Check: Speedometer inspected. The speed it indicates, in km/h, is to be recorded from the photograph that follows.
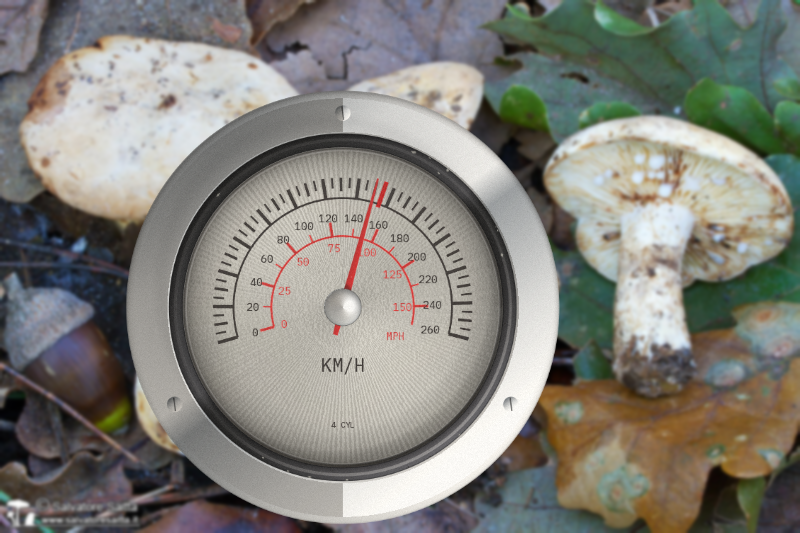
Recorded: 150 km/h
